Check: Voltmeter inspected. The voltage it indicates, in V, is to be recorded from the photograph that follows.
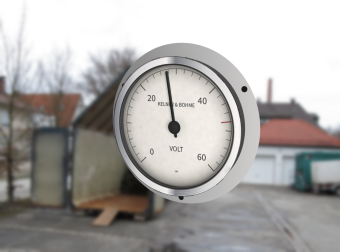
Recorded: 28 V
